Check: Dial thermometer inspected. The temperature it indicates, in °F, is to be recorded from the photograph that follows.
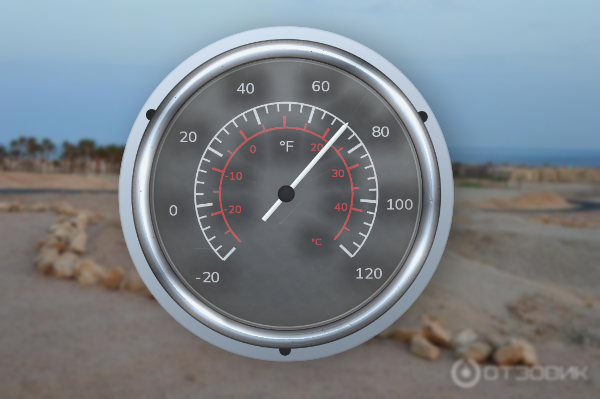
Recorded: 72 °F
